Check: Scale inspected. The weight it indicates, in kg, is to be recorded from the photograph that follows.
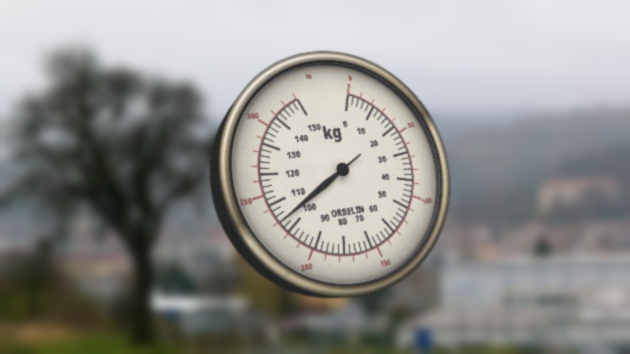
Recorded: 104 kg
